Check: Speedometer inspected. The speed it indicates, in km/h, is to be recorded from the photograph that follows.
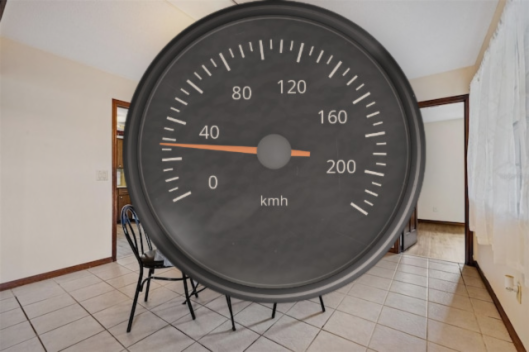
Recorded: 27.5 km/h
